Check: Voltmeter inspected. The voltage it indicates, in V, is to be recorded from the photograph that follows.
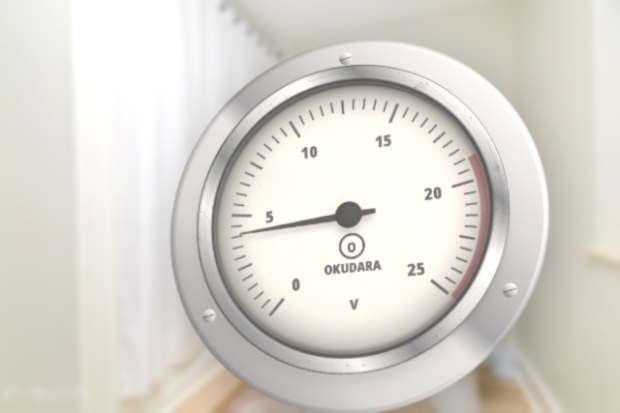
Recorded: 4 V
